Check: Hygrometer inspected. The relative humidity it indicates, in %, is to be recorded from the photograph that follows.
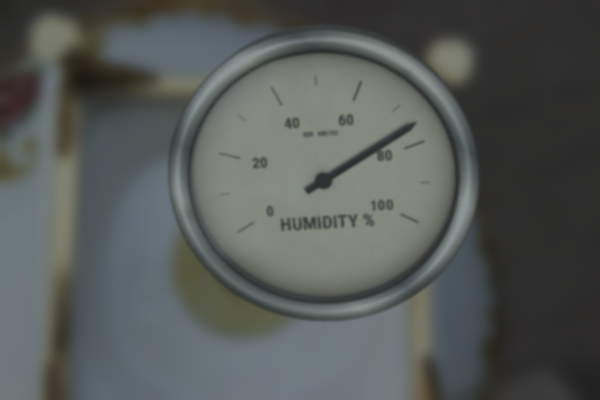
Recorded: 75 %
